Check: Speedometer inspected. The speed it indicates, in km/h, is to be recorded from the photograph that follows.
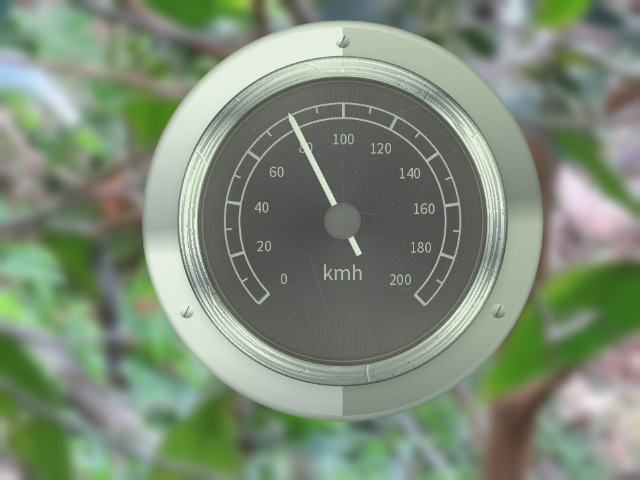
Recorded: 80 km/h
